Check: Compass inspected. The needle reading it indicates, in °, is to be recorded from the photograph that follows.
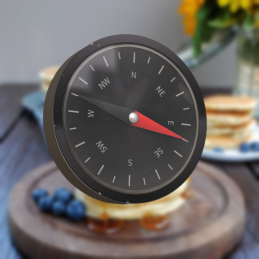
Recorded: 105 °
